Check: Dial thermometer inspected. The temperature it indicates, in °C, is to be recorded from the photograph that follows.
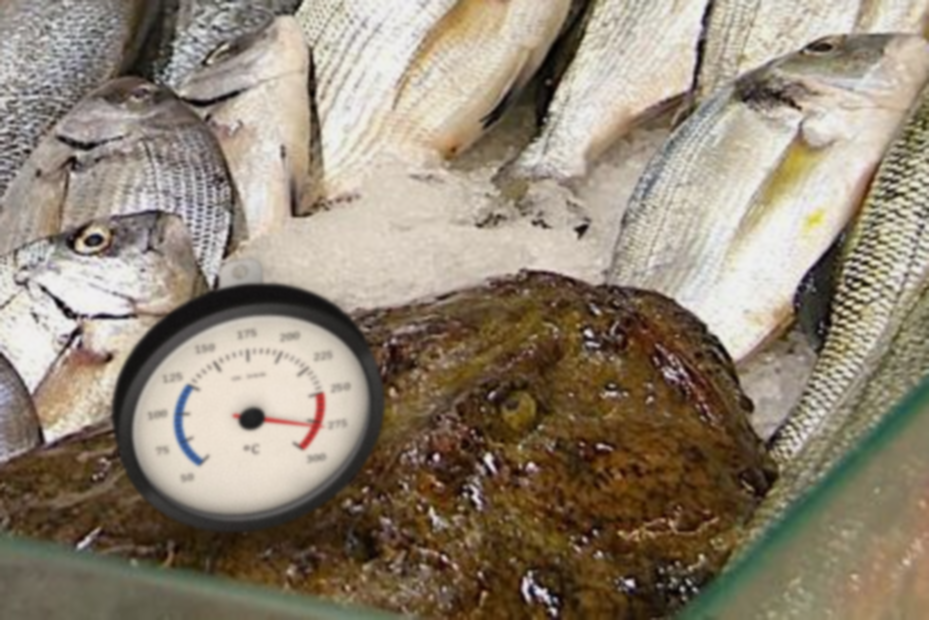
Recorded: 275 °C
